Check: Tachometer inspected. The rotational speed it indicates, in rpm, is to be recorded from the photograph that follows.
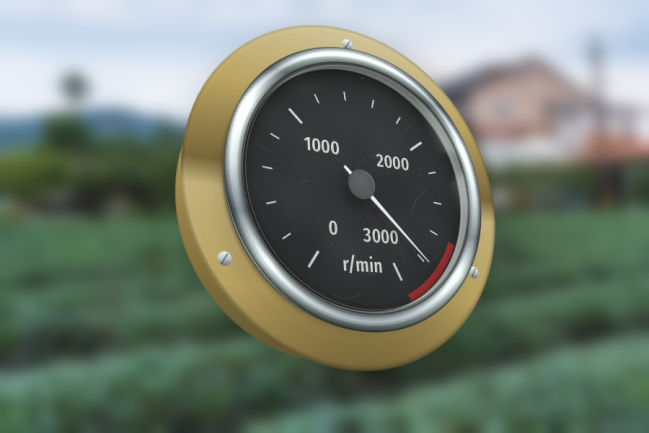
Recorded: 2800 rpm
